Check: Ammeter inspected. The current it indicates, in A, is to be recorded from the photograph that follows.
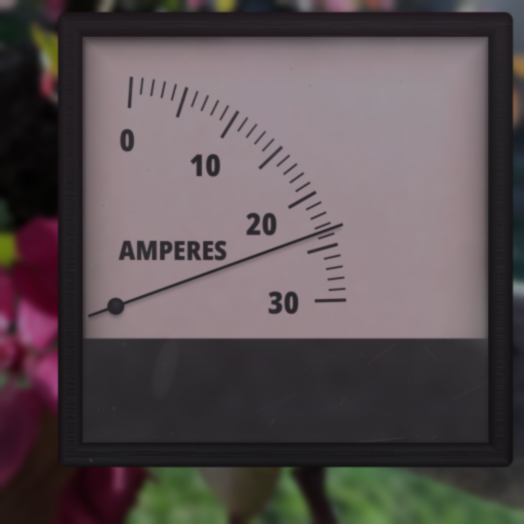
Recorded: 23.5 A
